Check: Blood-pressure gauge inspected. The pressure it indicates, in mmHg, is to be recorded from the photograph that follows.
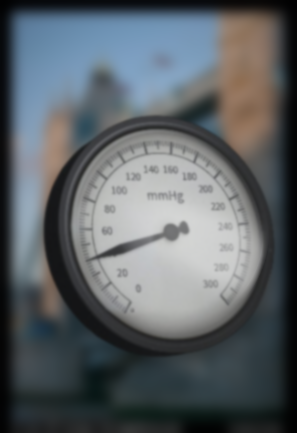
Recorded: 40 mmHg
